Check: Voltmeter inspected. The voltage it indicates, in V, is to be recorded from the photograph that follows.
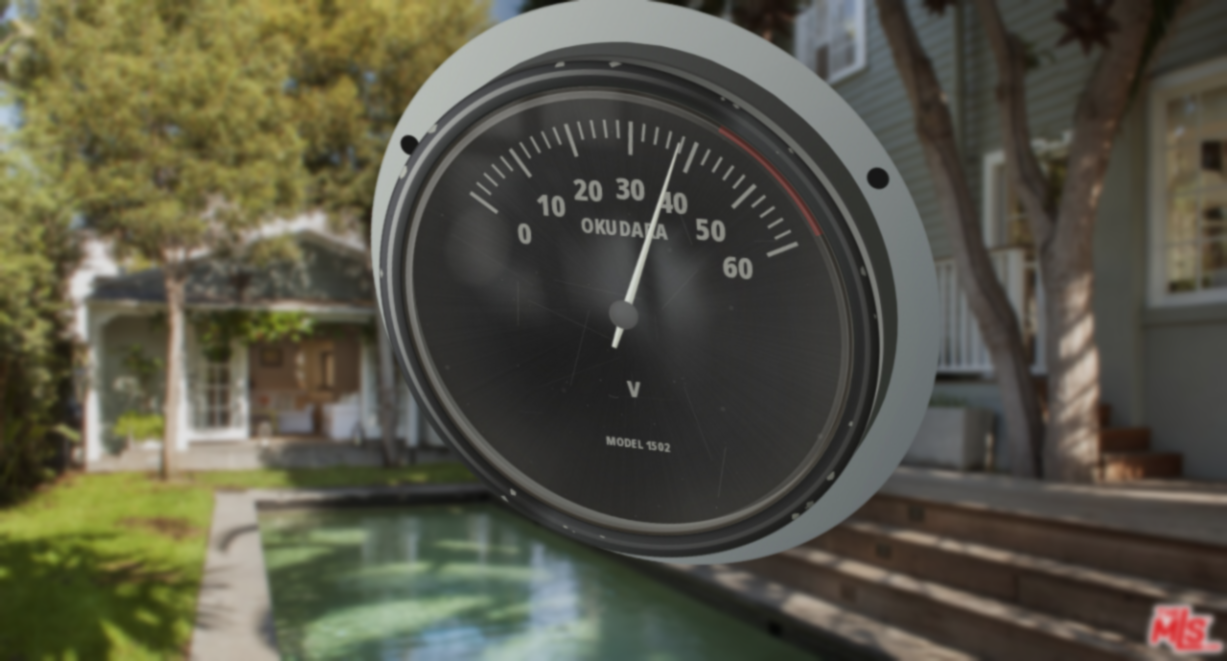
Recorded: 38 V
